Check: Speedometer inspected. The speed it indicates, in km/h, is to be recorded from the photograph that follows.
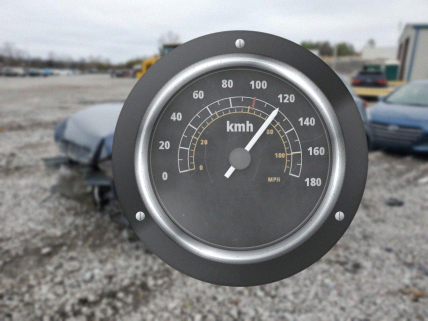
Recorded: 120 km/h
